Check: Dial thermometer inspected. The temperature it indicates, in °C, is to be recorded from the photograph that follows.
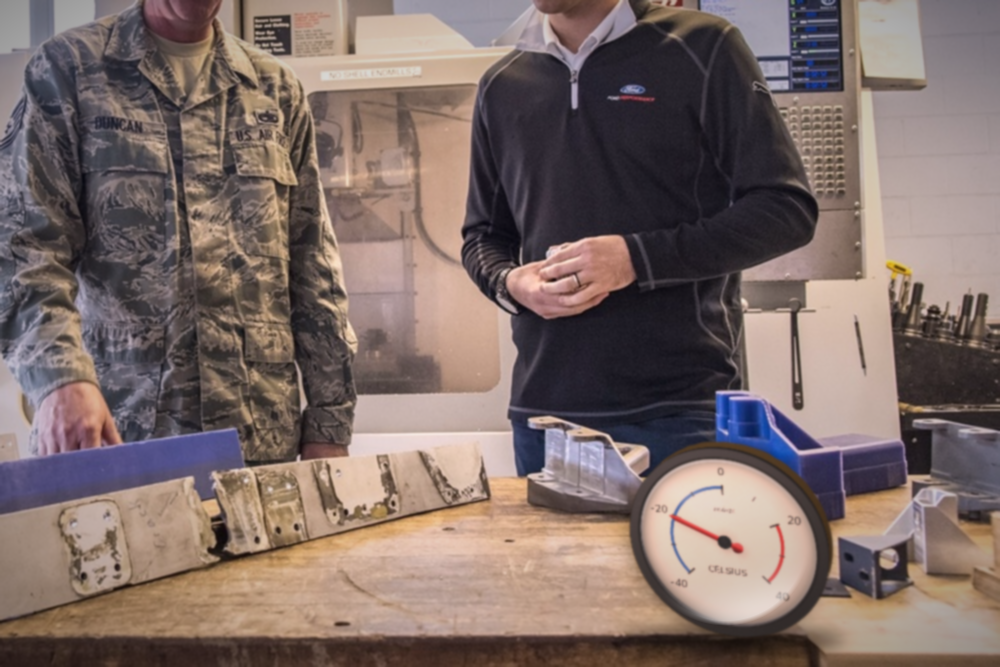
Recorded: -20 °C
